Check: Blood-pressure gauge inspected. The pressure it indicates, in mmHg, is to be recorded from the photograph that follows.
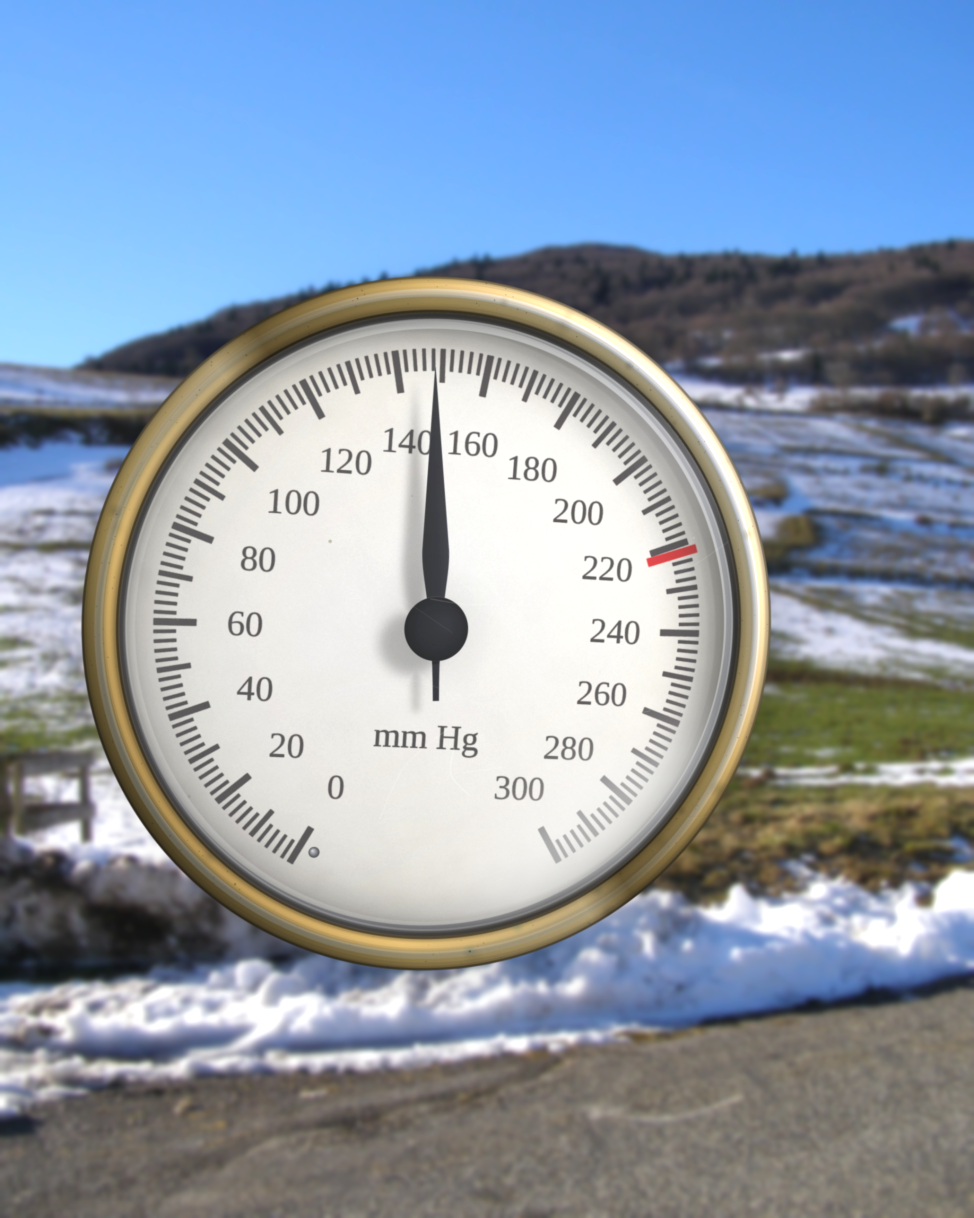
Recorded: 148 mmHg
